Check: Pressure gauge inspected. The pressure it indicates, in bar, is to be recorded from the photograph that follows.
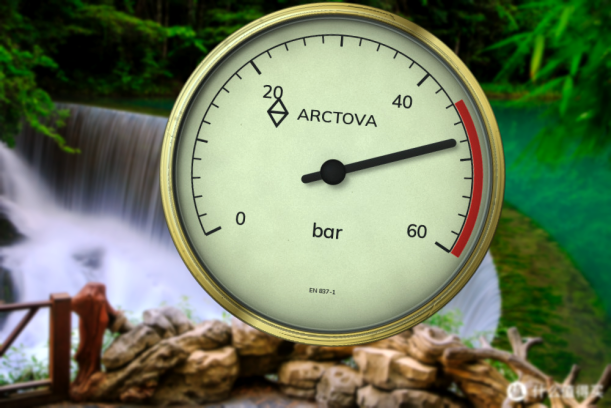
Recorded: 48 bar
